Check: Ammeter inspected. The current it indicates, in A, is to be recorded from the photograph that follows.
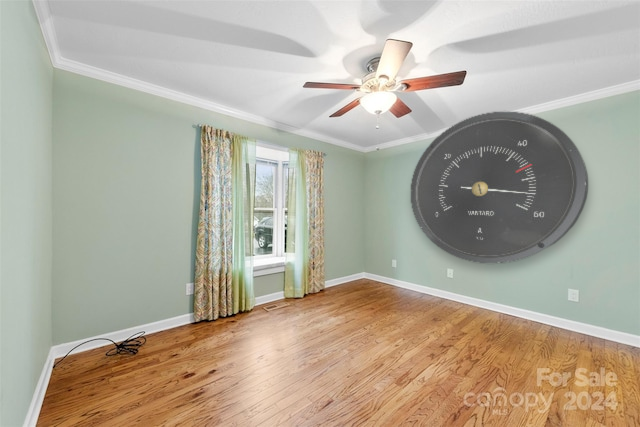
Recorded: 55 A
